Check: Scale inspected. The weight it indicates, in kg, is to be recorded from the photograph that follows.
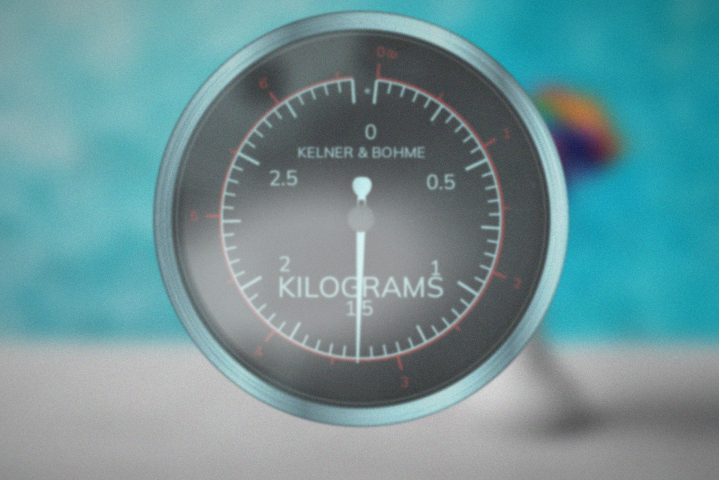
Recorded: 1.5 kg
